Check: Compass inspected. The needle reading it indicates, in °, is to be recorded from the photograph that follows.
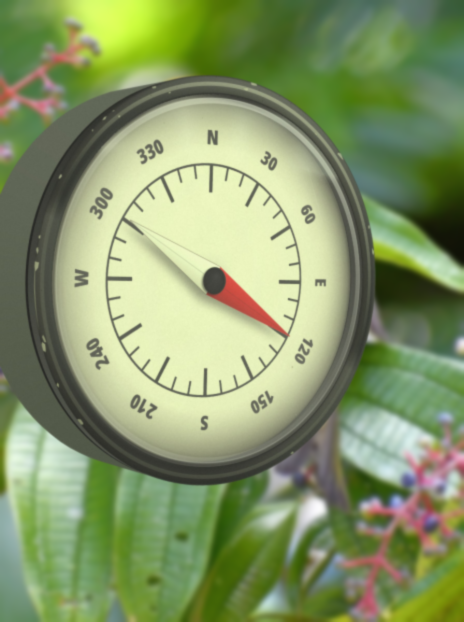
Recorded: 120 °
